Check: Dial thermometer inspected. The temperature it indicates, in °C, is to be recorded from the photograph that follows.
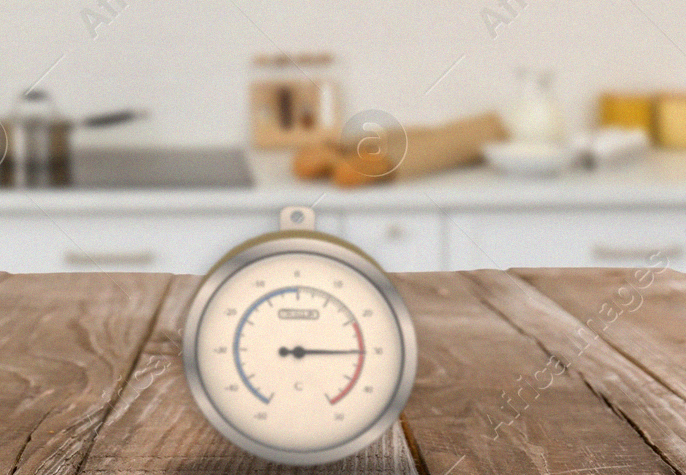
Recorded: 30 °C
